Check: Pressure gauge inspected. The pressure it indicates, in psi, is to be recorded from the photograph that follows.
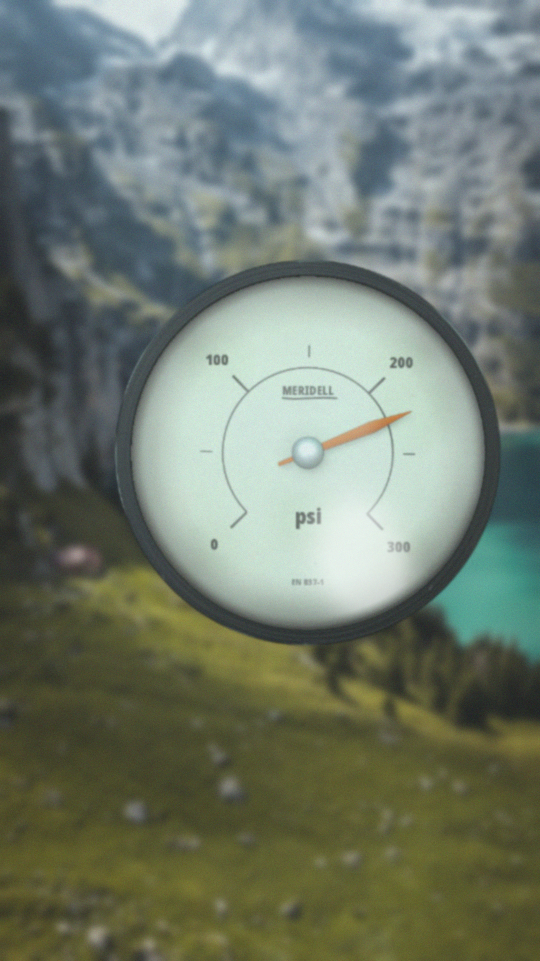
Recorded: 225 psi
